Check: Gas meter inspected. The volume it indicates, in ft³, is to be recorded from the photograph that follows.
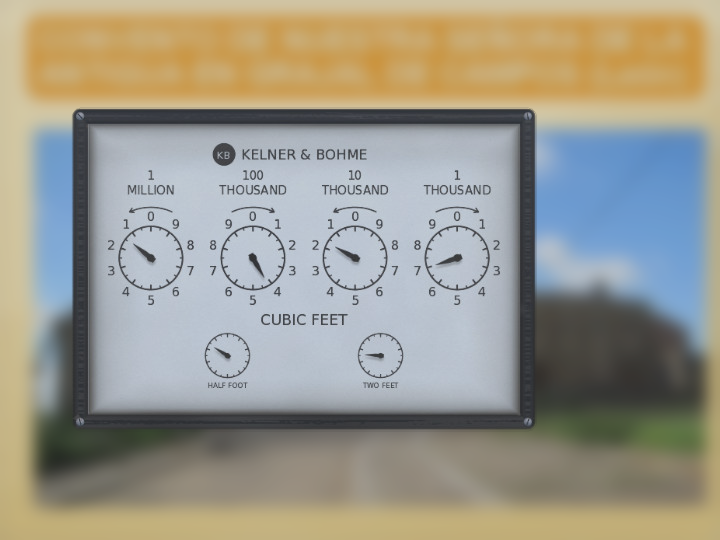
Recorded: 141700 ft³
